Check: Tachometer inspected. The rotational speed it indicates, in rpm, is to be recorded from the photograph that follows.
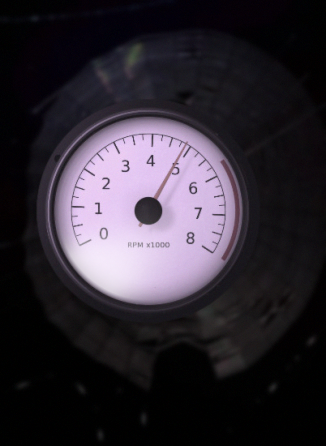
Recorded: 4875 rpm
